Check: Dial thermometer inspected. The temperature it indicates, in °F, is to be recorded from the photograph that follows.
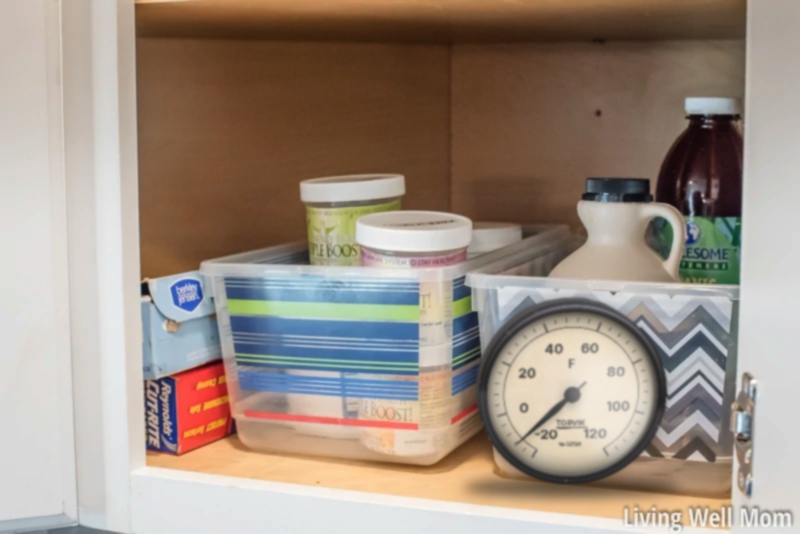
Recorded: -12 °F
